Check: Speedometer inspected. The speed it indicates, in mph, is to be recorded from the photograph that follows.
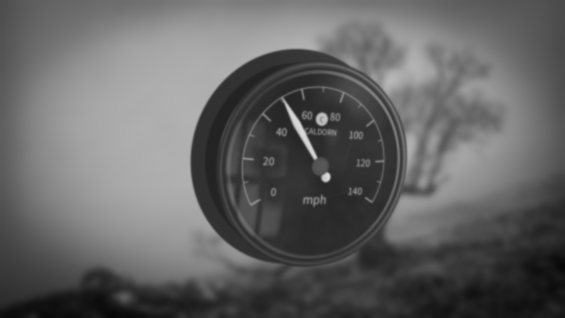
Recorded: 50 mph
